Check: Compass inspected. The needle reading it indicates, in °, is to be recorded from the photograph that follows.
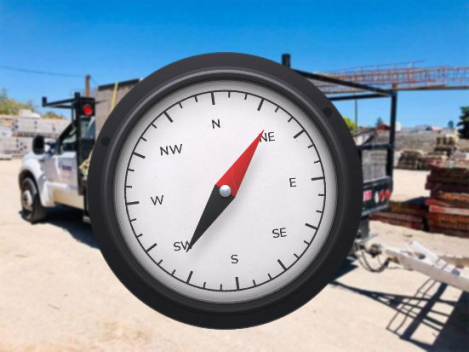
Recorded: 40 °
